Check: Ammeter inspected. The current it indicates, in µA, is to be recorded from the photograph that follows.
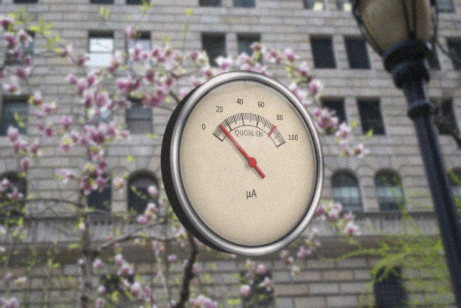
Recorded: 10 µA
